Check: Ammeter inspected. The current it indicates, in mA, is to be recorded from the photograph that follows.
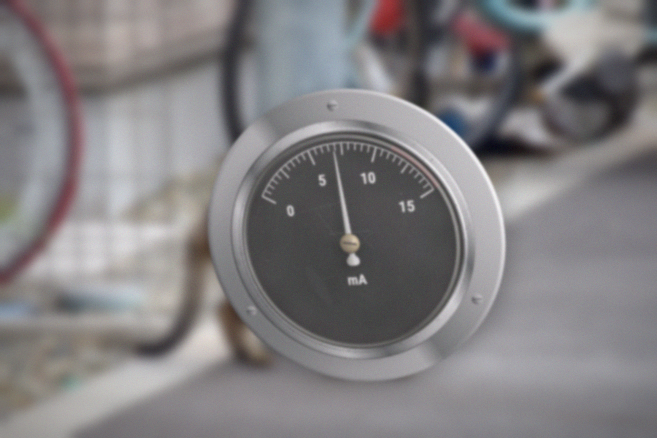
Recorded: 7 mA
